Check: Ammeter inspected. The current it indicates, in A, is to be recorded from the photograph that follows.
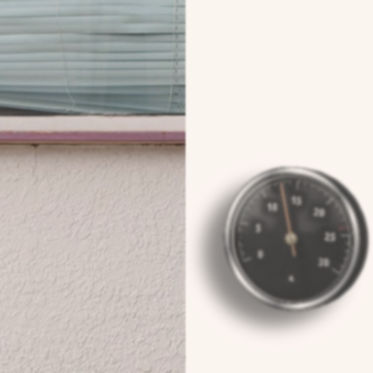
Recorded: 13 A
